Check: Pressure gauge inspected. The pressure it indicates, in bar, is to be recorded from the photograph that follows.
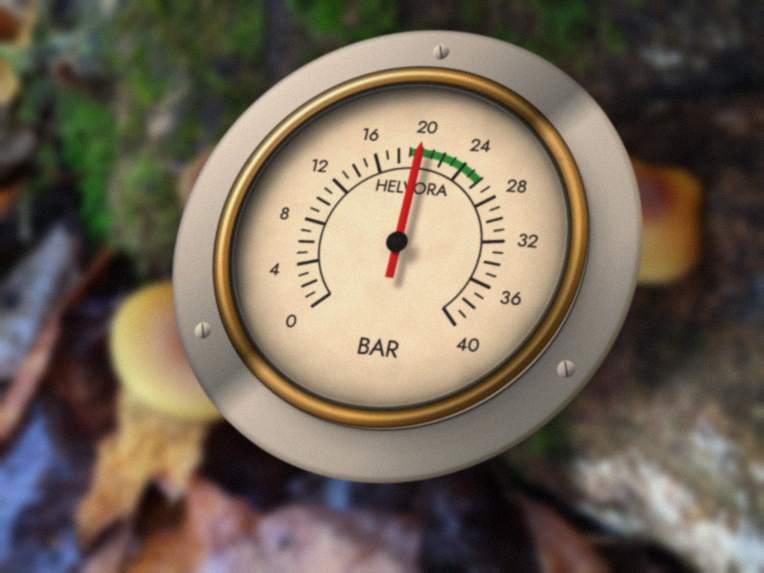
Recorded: 20 bar
